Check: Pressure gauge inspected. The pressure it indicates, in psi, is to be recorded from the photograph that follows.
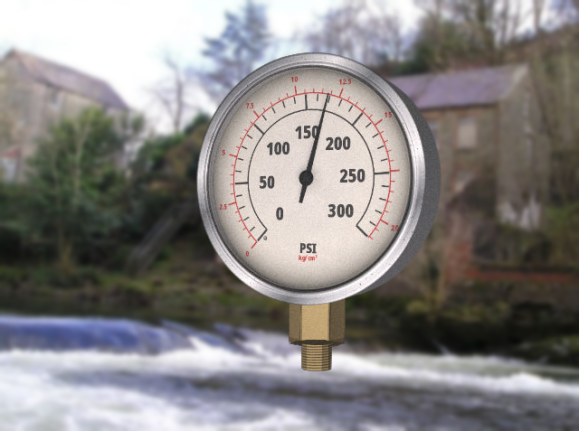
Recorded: 170 psi
